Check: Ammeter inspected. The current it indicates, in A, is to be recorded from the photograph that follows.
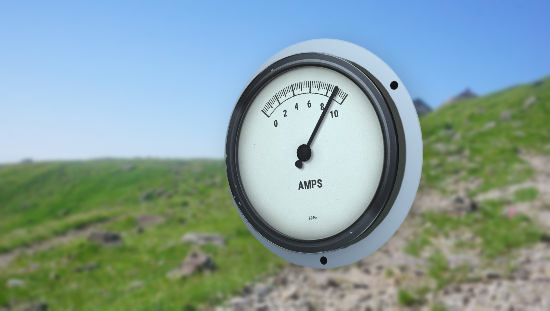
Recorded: 9 A
